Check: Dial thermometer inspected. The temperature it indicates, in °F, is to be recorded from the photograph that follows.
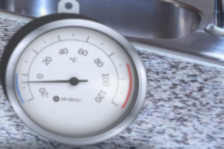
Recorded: -5 °F
